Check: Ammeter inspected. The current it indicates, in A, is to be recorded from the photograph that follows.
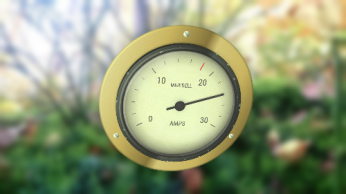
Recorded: 24 A
